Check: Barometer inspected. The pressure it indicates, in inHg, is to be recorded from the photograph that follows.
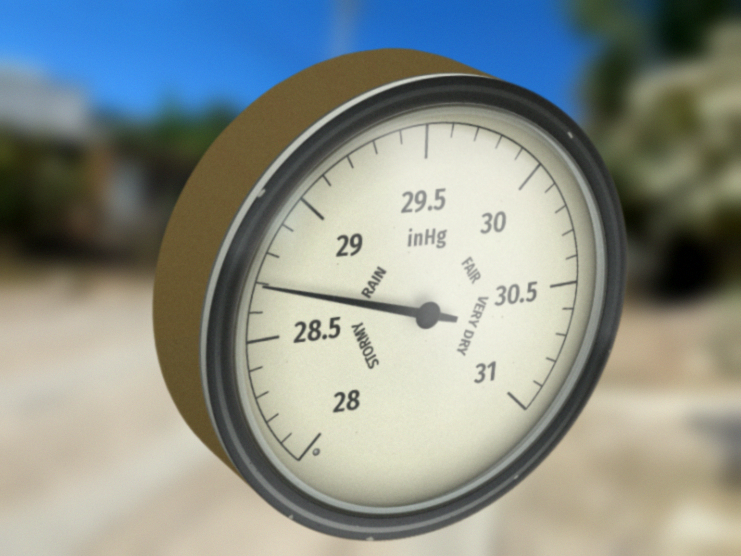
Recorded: 28.7 inHg
